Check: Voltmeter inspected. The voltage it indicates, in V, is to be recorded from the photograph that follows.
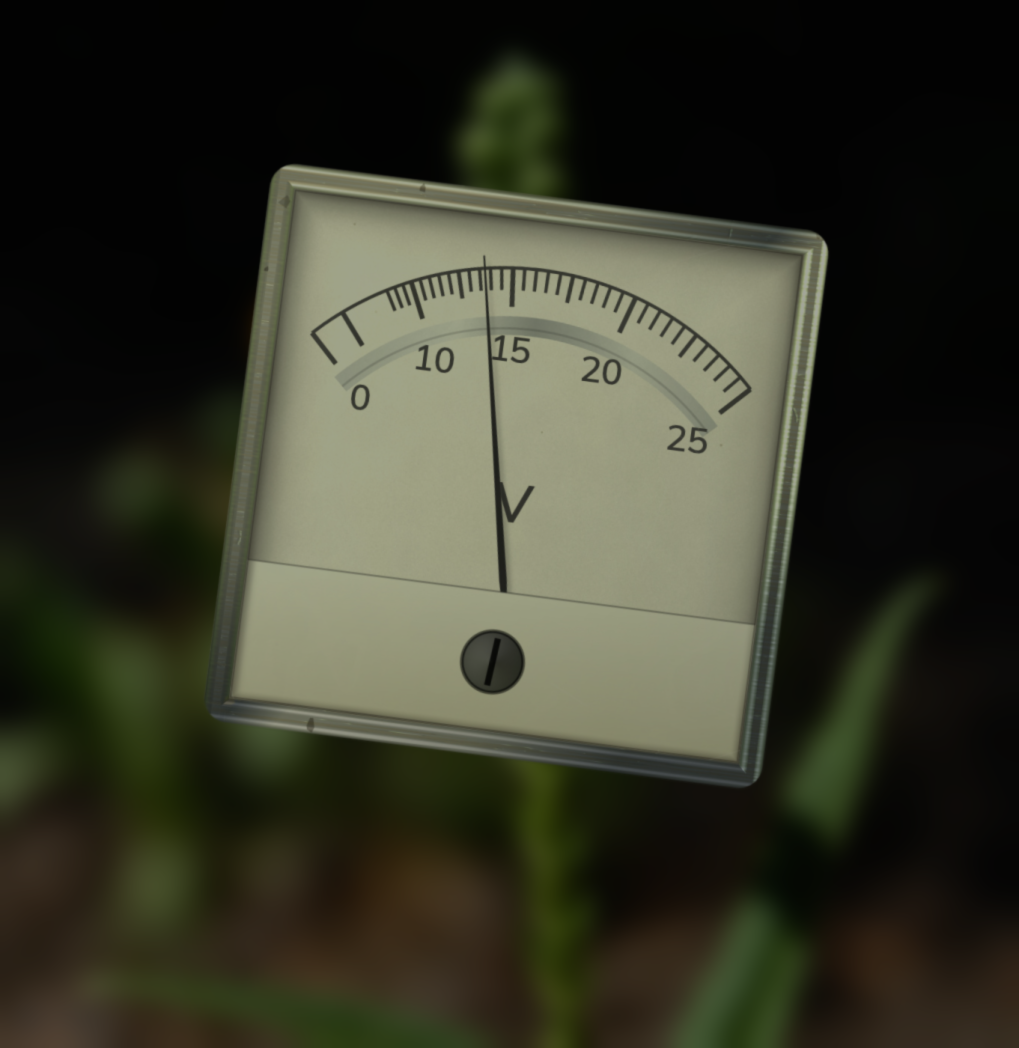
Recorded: 13.75 V
